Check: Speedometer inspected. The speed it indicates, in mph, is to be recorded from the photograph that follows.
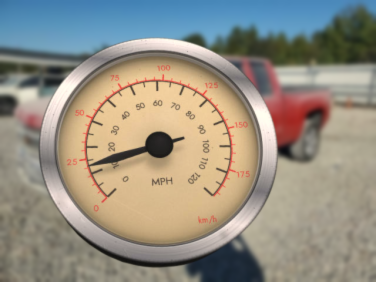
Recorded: 12.5 mph
